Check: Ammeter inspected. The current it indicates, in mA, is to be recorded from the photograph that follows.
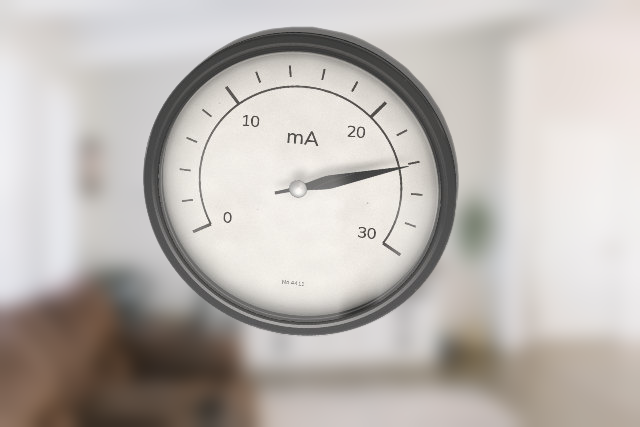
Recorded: 24 mA
